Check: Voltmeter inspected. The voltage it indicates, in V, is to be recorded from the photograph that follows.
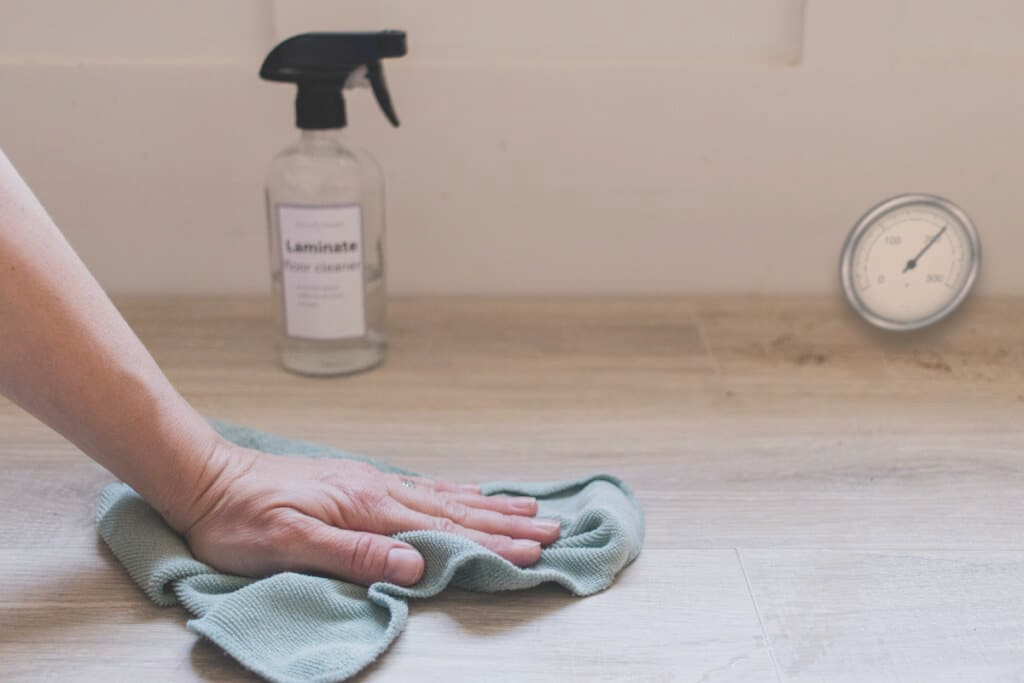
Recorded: 200 V
